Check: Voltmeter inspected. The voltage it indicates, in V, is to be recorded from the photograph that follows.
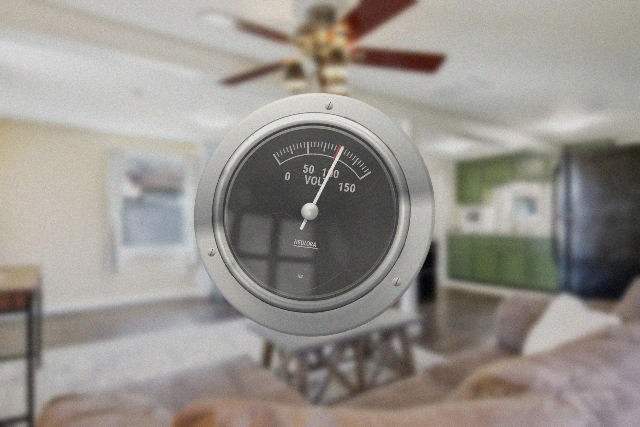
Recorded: 100 V
